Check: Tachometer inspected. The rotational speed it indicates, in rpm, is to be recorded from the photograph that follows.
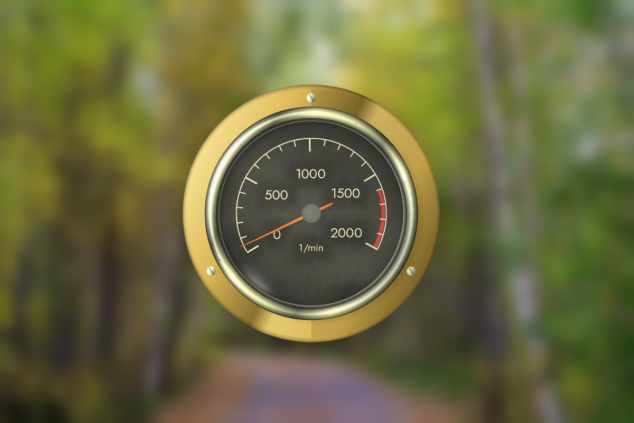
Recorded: 50 rpm
